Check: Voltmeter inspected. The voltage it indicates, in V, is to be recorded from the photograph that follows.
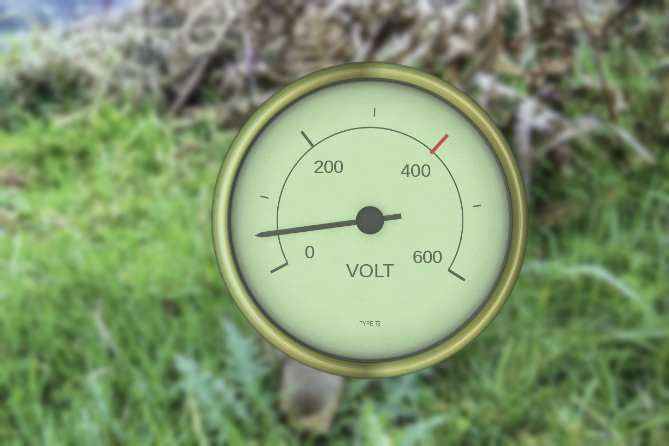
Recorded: 50 V
